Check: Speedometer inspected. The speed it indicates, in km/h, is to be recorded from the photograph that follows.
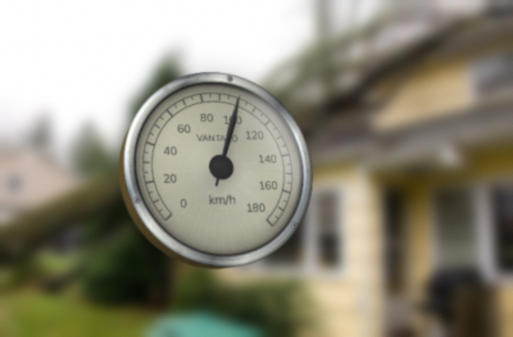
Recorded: 100 km/h
